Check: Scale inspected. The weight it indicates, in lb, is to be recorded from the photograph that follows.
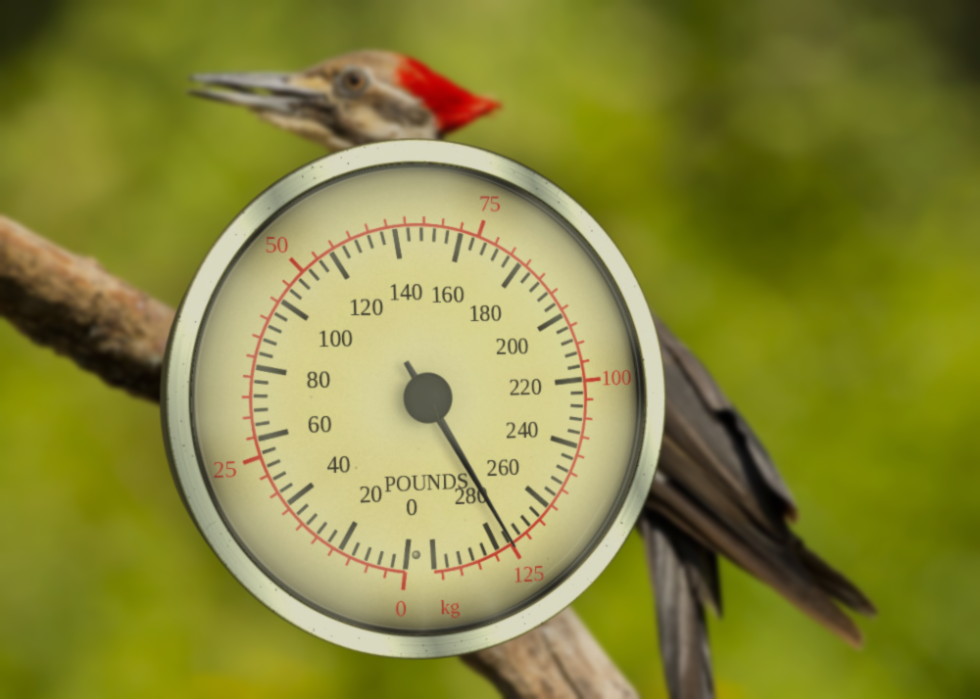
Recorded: 276 lb
